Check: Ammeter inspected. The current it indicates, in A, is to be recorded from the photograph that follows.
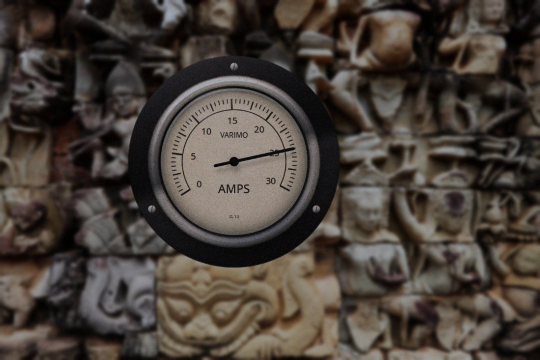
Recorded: 25 A
